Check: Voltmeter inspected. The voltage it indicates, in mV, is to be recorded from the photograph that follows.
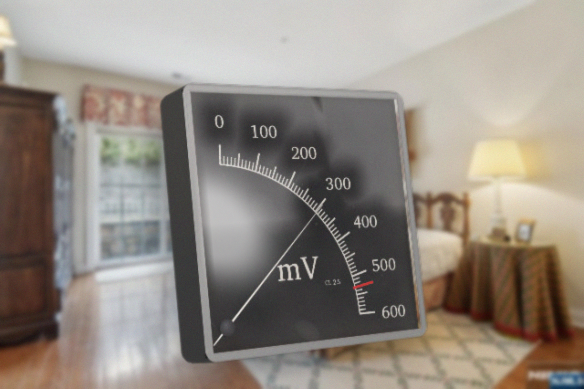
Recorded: 300 mV
